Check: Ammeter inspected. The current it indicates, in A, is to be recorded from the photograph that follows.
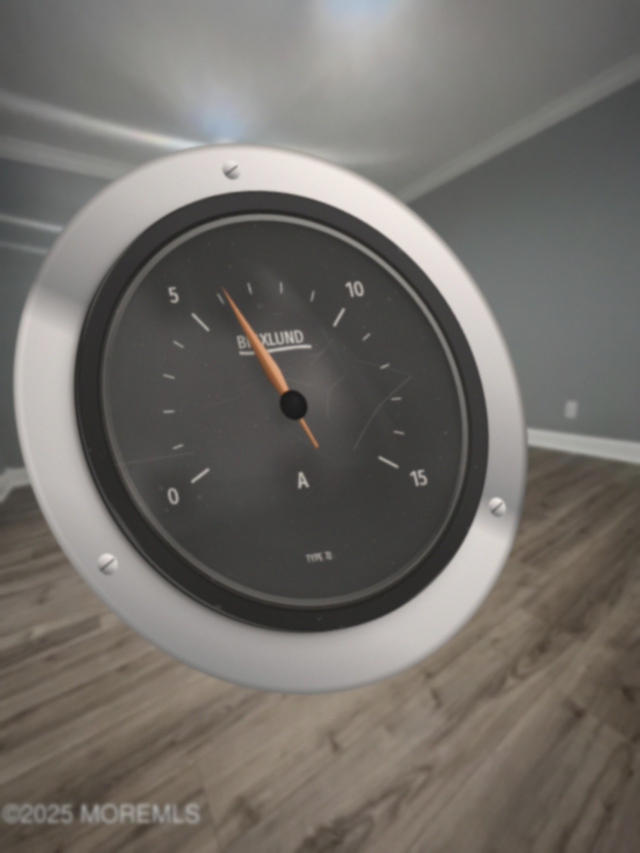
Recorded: 6 A
